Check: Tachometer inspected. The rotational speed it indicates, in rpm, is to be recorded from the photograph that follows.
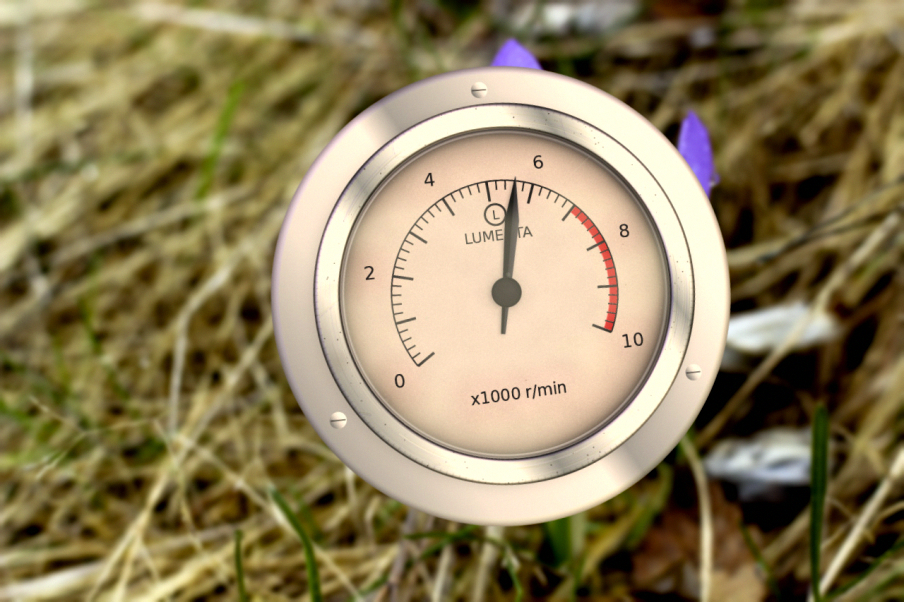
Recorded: 5600 rpm
